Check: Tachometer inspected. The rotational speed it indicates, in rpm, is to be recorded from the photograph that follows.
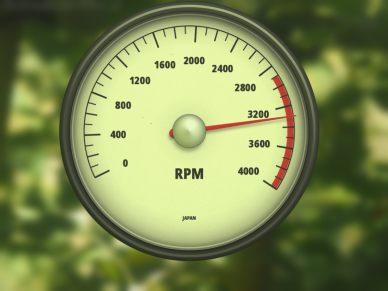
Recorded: 3300 rpm
